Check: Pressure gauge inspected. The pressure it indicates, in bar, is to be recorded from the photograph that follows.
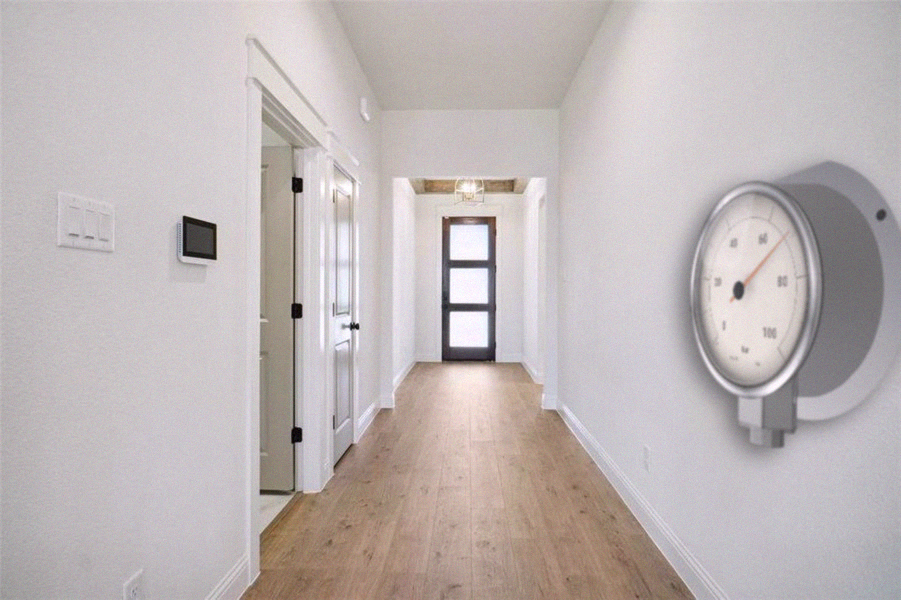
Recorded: 70 bar
